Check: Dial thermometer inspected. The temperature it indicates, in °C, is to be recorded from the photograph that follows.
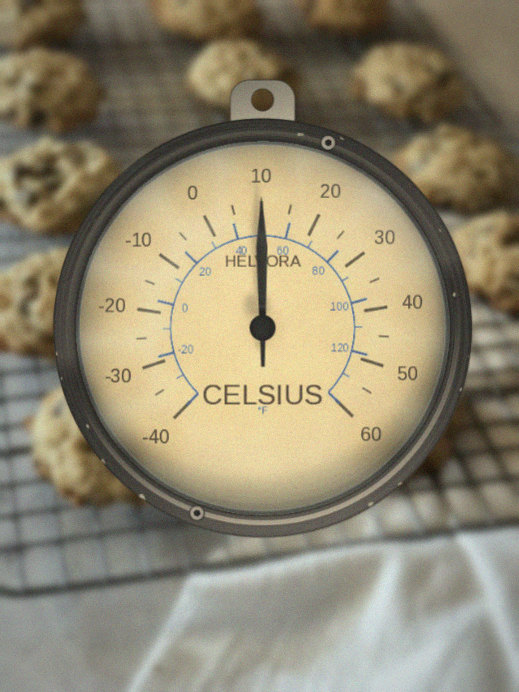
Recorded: 10 °C
